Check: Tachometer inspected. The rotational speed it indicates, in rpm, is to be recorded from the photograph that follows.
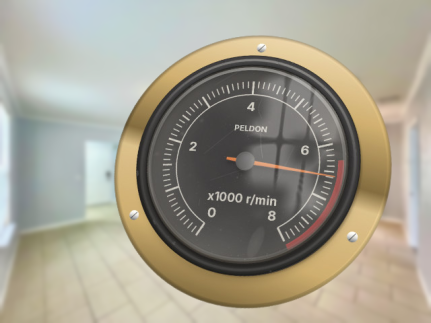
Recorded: 6600 rpm
